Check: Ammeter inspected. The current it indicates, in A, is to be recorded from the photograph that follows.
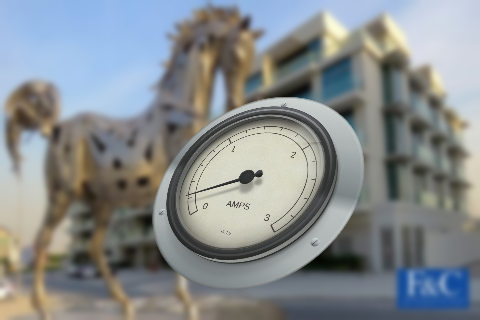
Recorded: 0.2 A
